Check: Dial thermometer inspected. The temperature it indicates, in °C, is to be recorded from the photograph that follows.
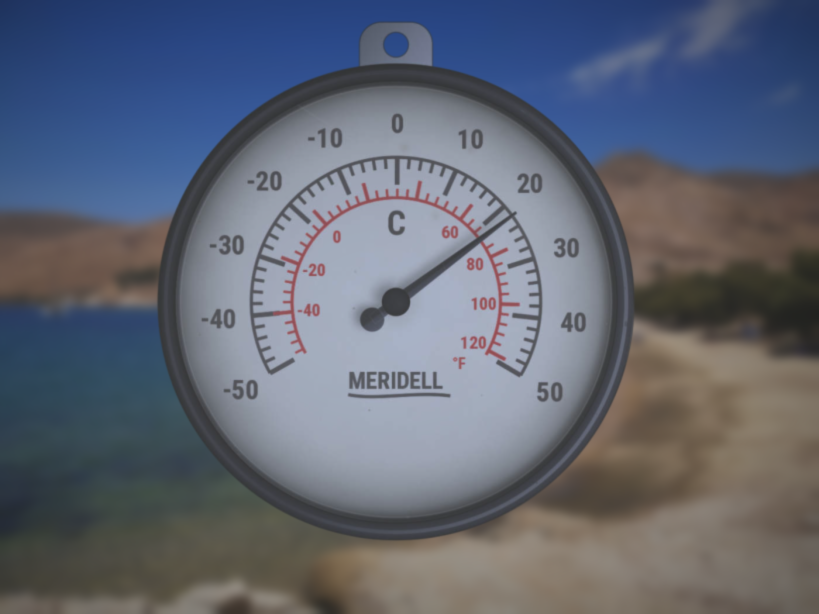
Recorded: 22 °C
